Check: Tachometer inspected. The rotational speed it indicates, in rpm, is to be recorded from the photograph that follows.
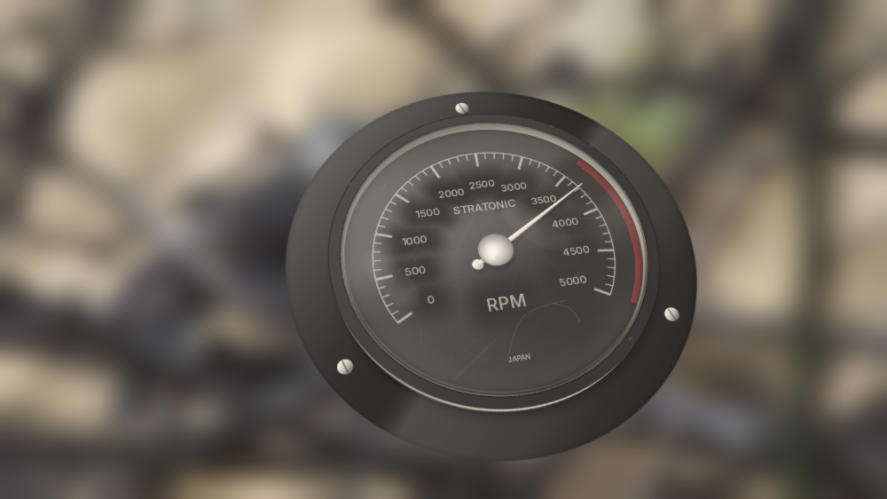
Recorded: 3700 rpm
